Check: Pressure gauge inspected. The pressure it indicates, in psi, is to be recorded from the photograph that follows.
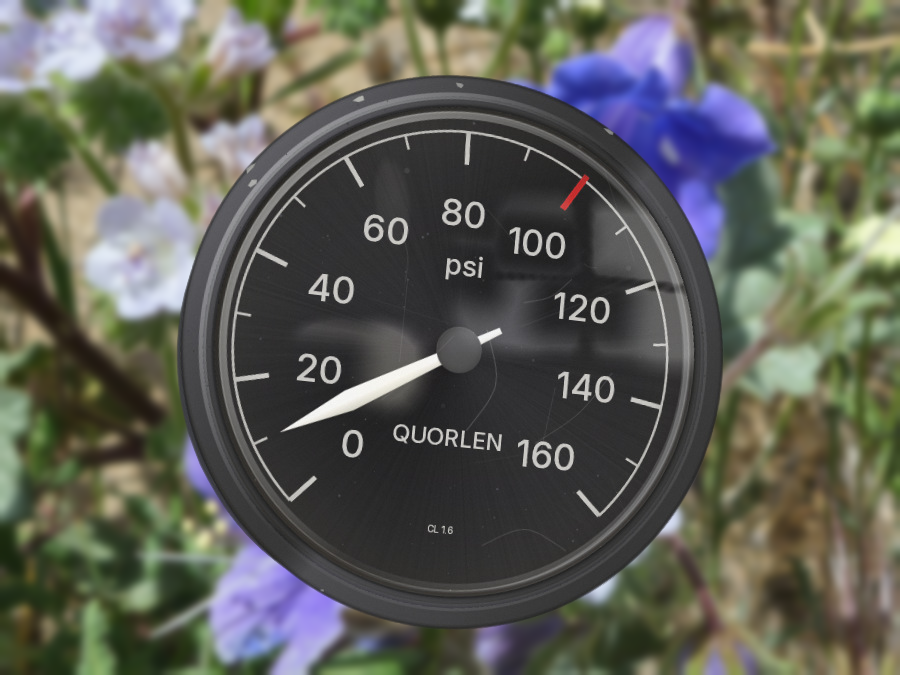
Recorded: 10 psi
